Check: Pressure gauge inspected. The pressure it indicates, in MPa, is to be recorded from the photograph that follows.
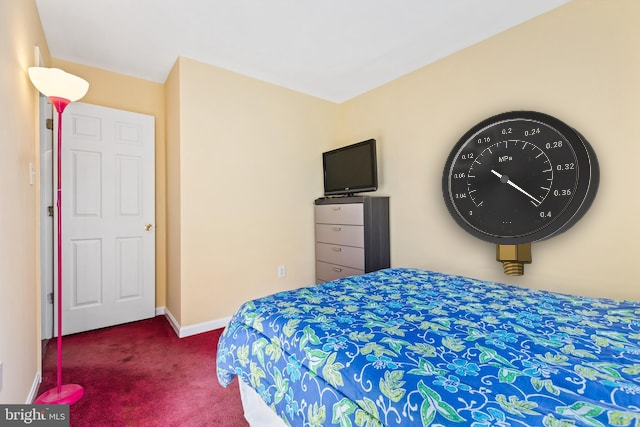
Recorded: 0.39 MPa
